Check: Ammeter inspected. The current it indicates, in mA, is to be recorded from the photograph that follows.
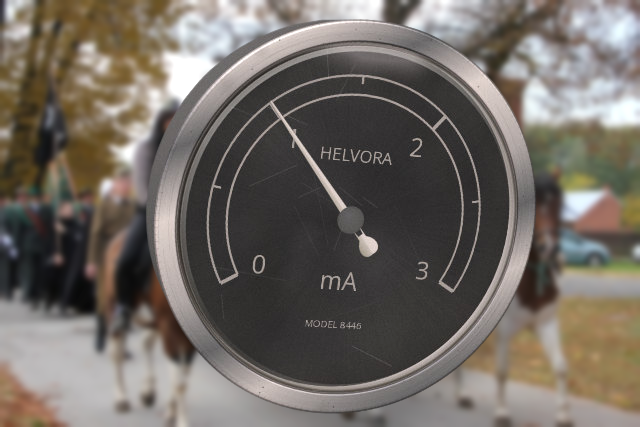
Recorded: 1 mA
